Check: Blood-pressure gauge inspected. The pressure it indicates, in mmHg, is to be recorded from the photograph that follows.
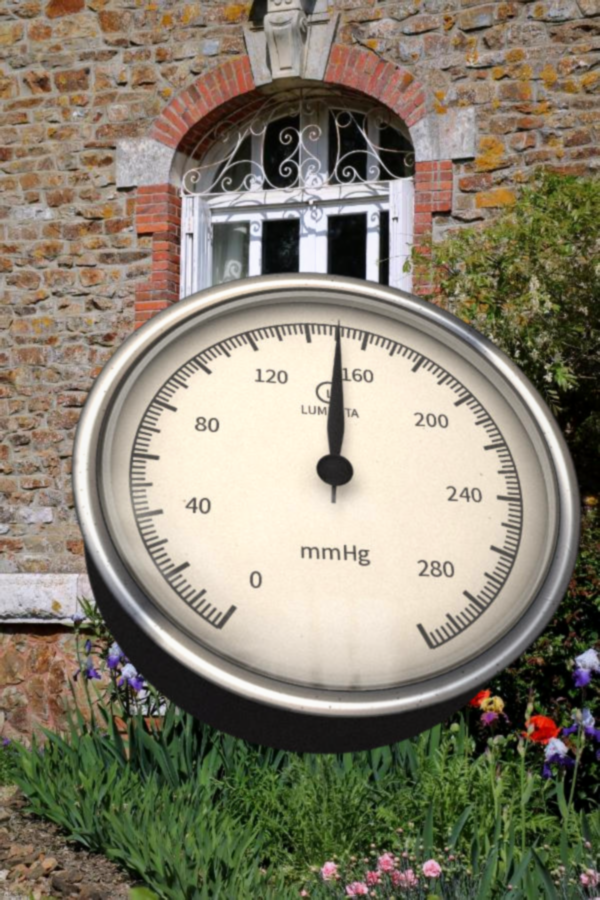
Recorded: 150 mmHg
